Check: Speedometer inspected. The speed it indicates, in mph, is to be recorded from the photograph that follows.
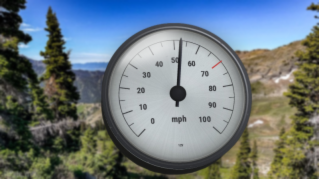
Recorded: 52.5 mph
